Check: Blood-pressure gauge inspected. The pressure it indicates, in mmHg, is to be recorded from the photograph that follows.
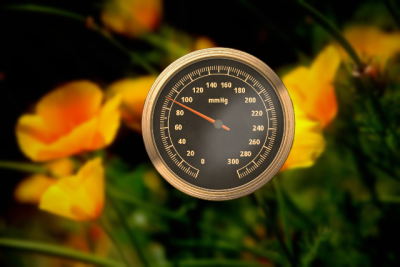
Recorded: 90 mmHg
